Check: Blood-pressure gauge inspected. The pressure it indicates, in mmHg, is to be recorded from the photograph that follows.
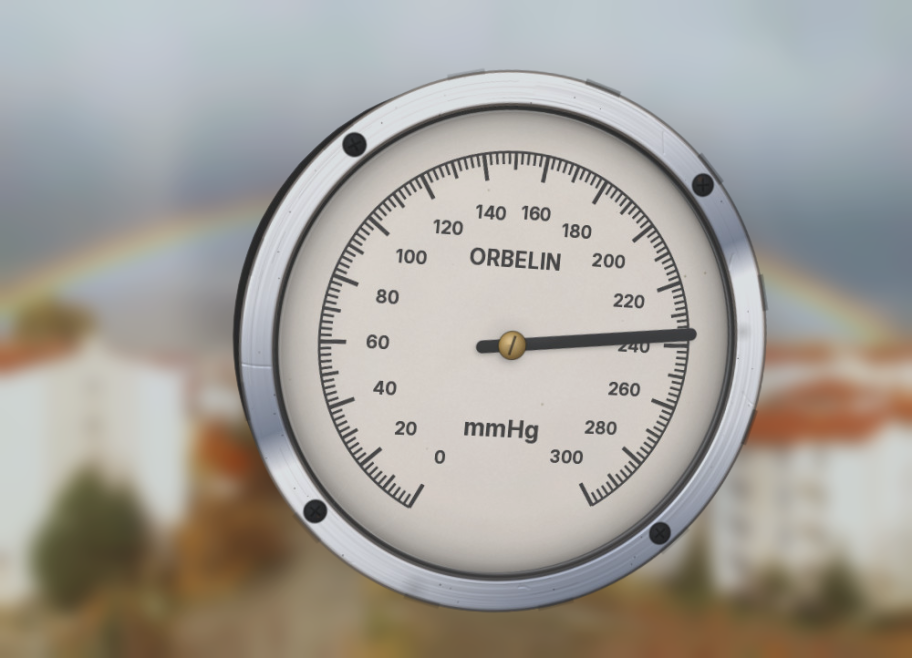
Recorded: 236 mmHg
